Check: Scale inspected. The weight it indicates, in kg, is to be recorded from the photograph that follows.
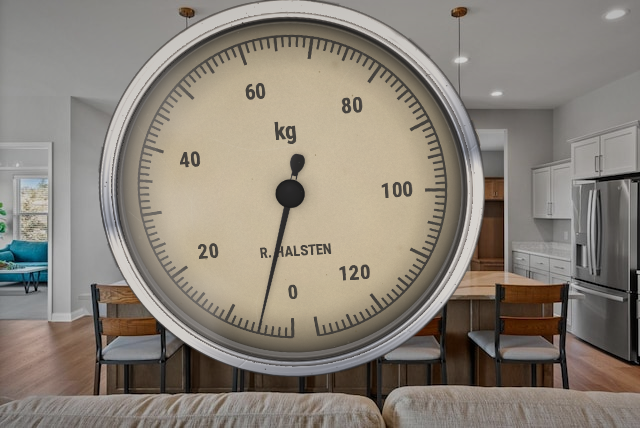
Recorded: 5 kg
